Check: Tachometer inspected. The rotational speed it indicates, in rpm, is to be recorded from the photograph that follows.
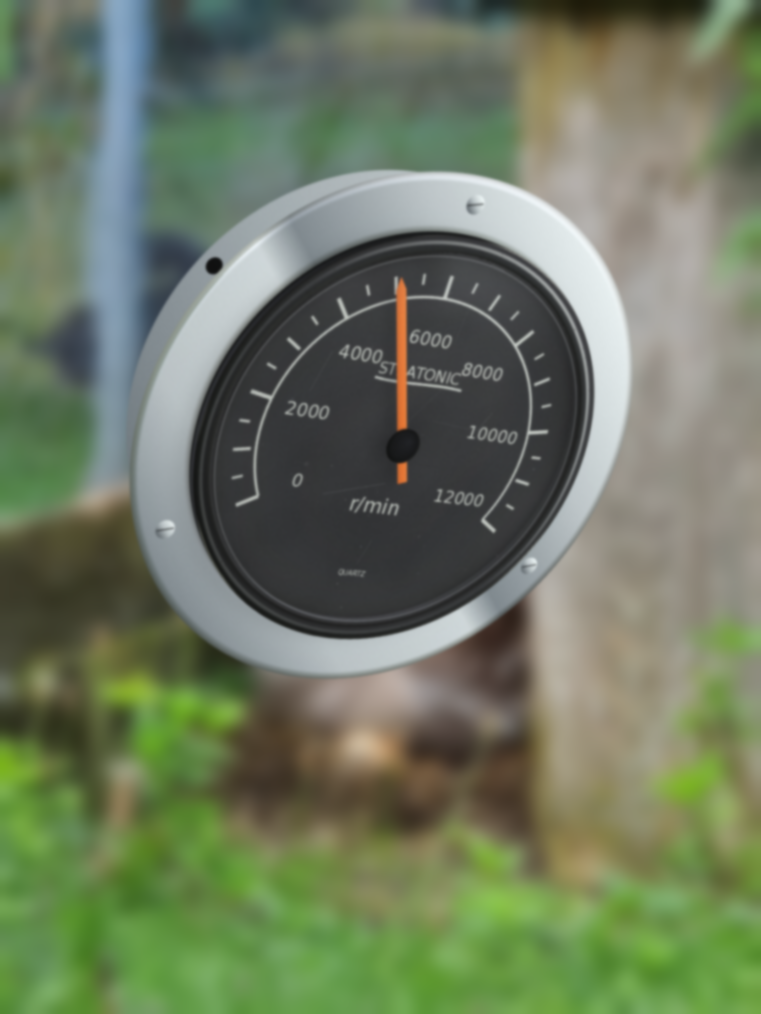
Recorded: 5000 rpm
